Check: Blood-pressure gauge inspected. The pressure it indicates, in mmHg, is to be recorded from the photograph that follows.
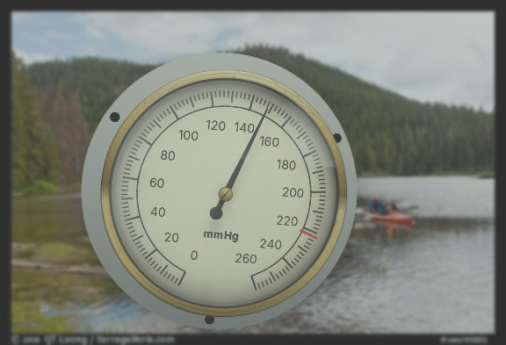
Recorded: 148 mmHg
